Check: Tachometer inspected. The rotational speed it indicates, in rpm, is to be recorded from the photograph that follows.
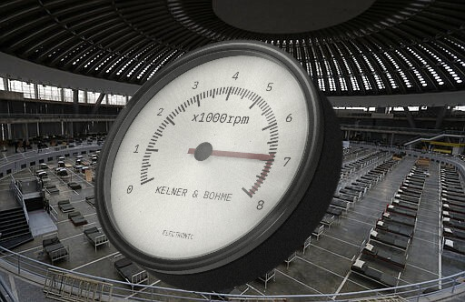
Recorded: 7000 rpm
